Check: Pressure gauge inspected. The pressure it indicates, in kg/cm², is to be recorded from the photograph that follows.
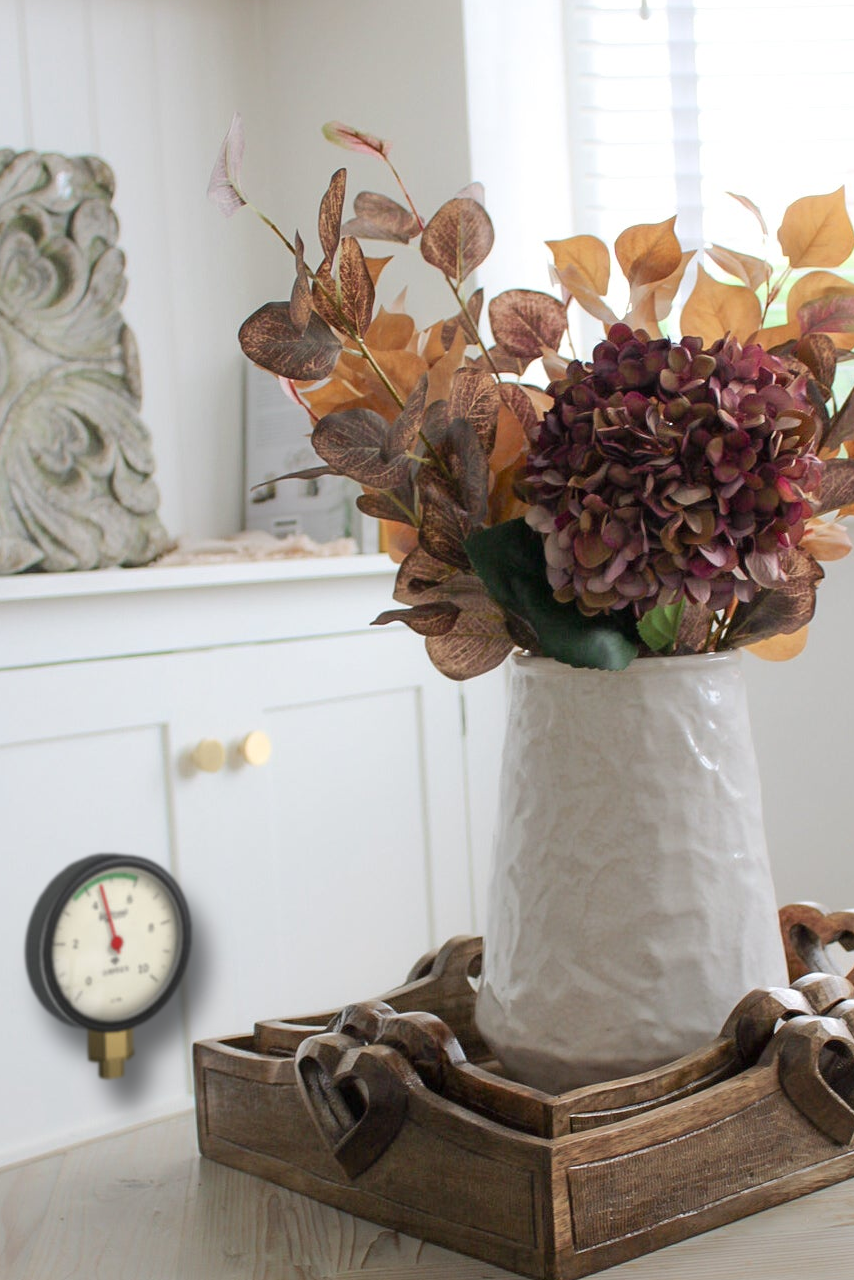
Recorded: 4.5 kg/cm²
